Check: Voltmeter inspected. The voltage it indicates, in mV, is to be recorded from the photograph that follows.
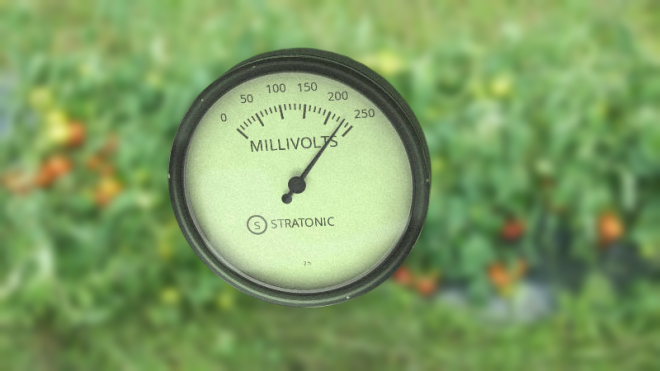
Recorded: 230 mV
